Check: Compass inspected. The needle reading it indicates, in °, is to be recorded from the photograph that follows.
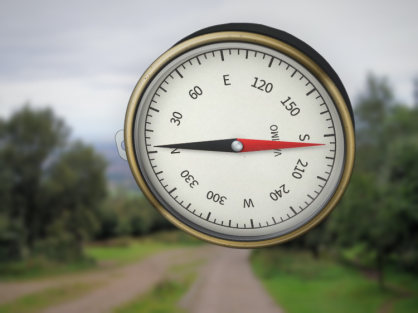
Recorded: 185 °
